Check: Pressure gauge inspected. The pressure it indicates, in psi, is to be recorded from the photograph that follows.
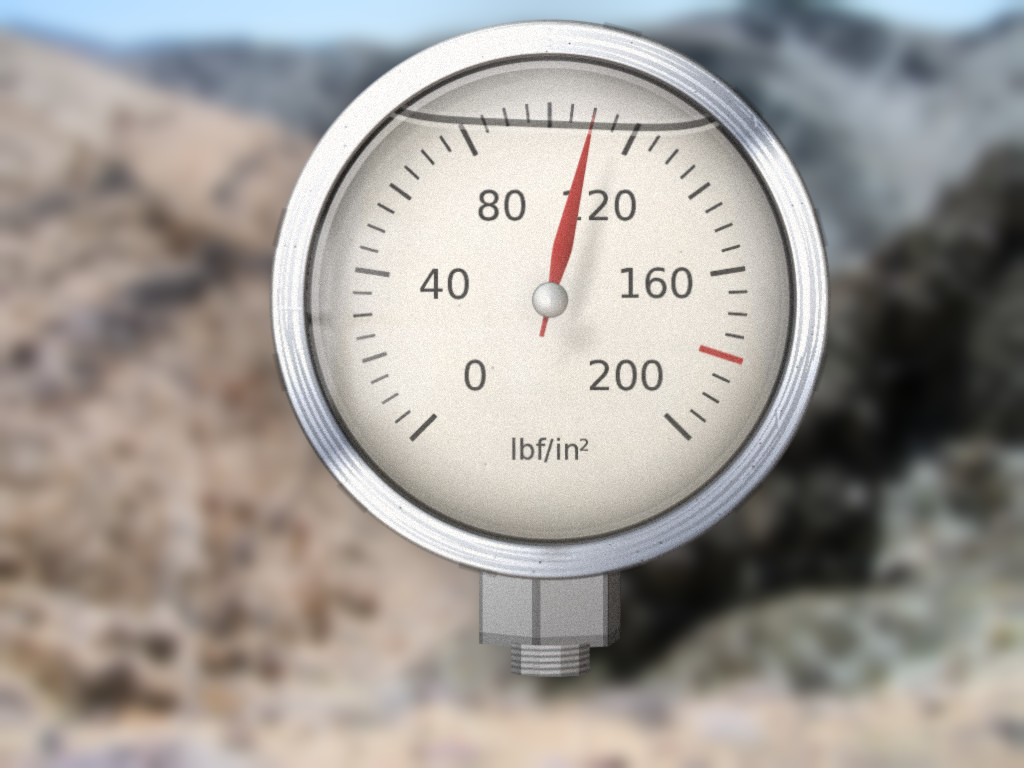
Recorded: 110 psi
